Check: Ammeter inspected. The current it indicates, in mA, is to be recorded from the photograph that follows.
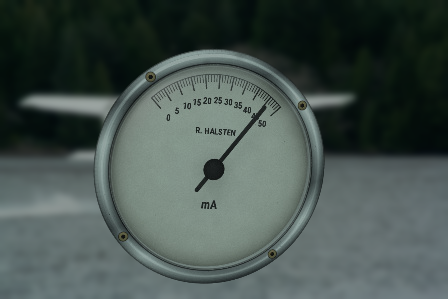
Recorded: 45 mA
